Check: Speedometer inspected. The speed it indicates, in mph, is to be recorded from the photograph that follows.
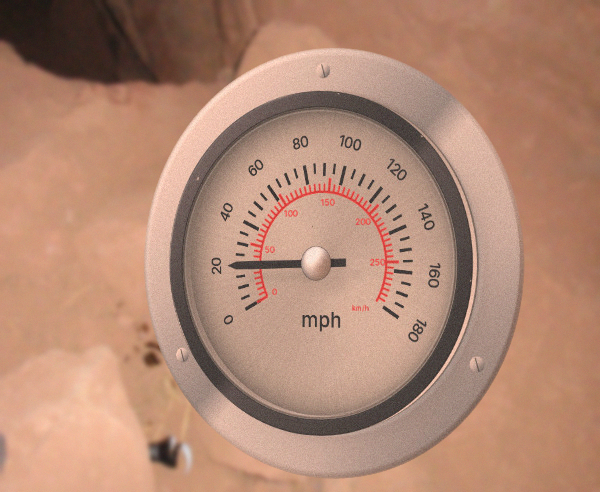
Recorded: 20 mph
